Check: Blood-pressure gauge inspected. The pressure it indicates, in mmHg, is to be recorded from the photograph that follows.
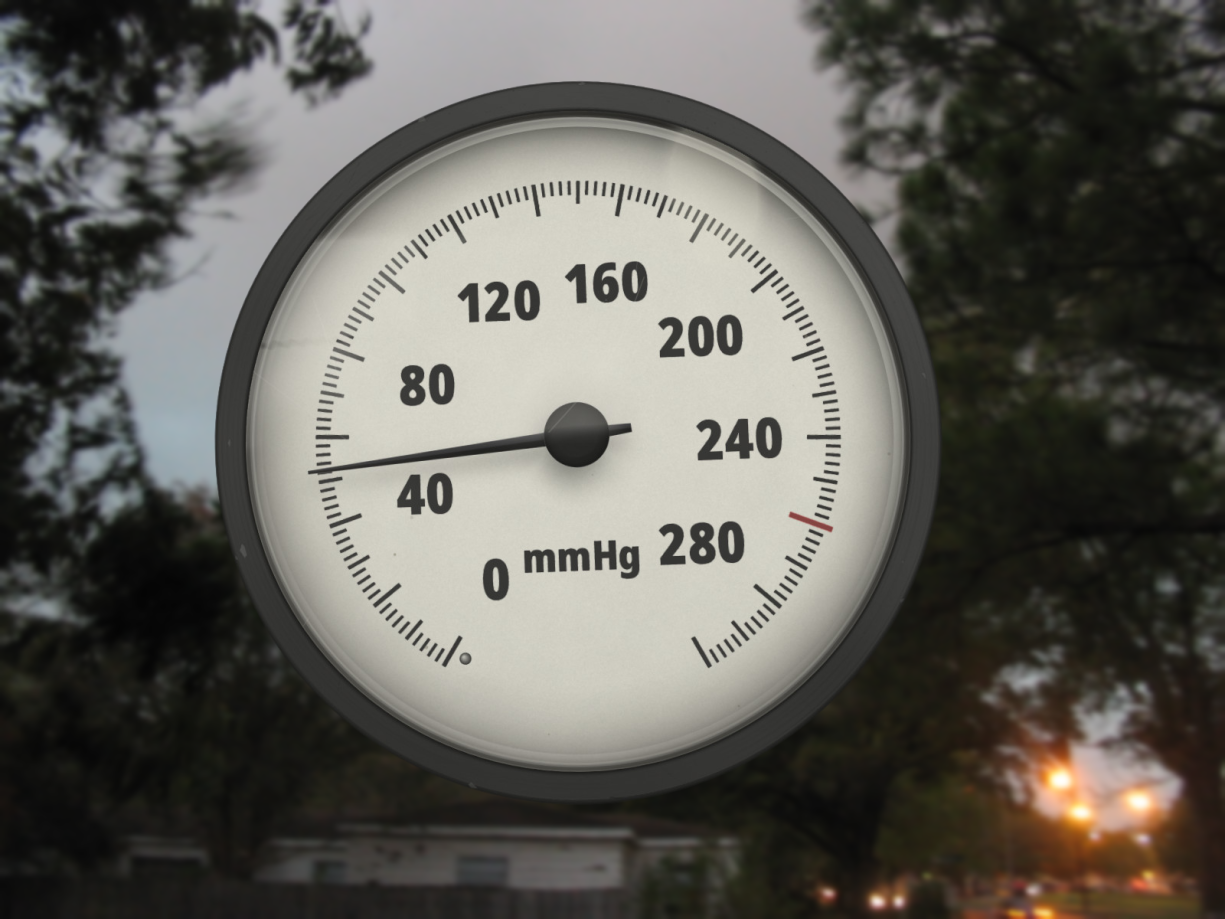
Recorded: 52 mmHg
